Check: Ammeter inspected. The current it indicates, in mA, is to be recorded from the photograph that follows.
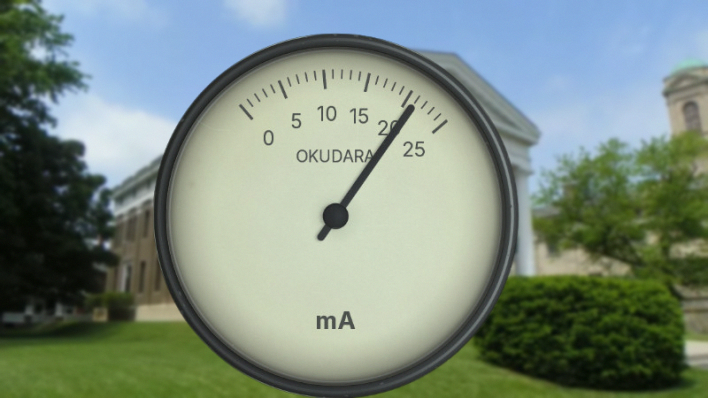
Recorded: 21 mA
